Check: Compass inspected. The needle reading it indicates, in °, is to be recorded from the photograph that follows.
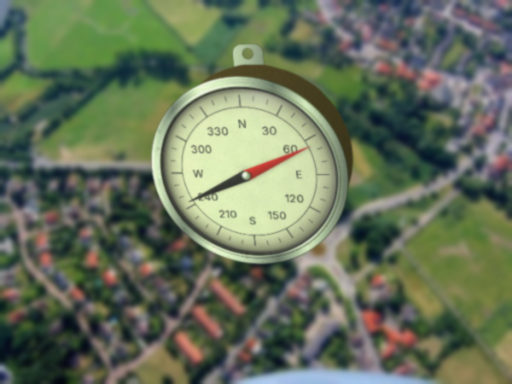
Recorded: 65 °
